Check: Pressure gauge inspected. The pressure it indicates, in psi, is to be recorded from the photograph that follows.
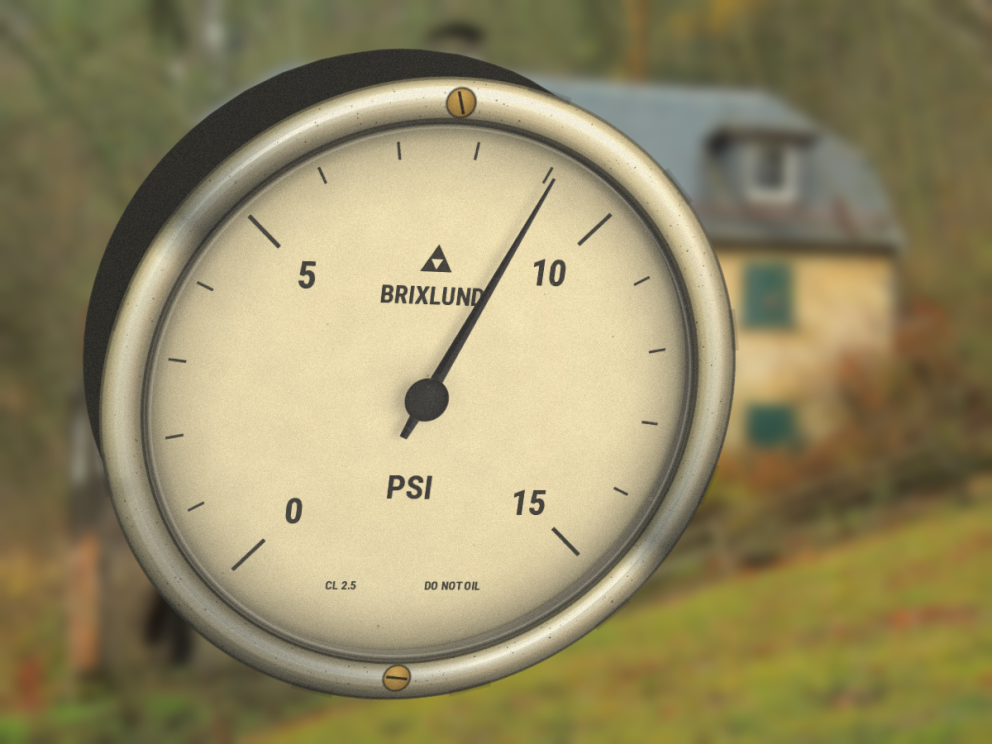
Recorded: 9 psi
